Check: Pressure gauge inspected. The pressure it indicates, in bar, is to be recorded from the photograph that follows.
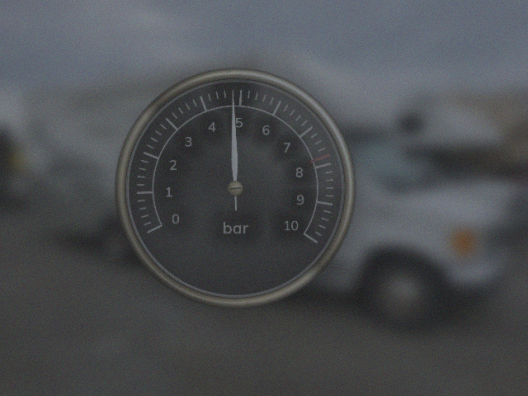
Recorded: 4.8 bar
